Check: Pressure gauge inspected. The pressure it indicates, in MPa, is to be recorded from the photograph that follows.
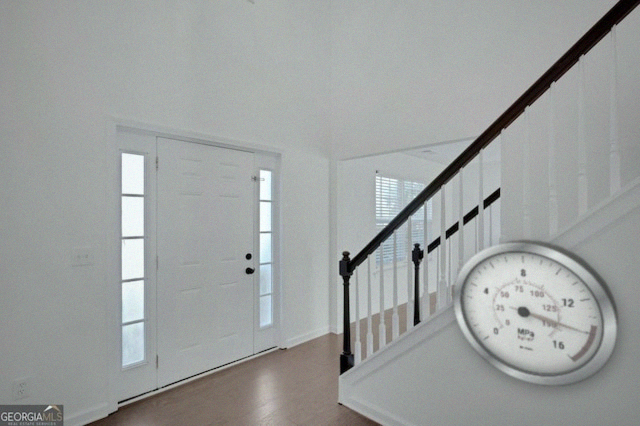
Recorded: 14 MPa
